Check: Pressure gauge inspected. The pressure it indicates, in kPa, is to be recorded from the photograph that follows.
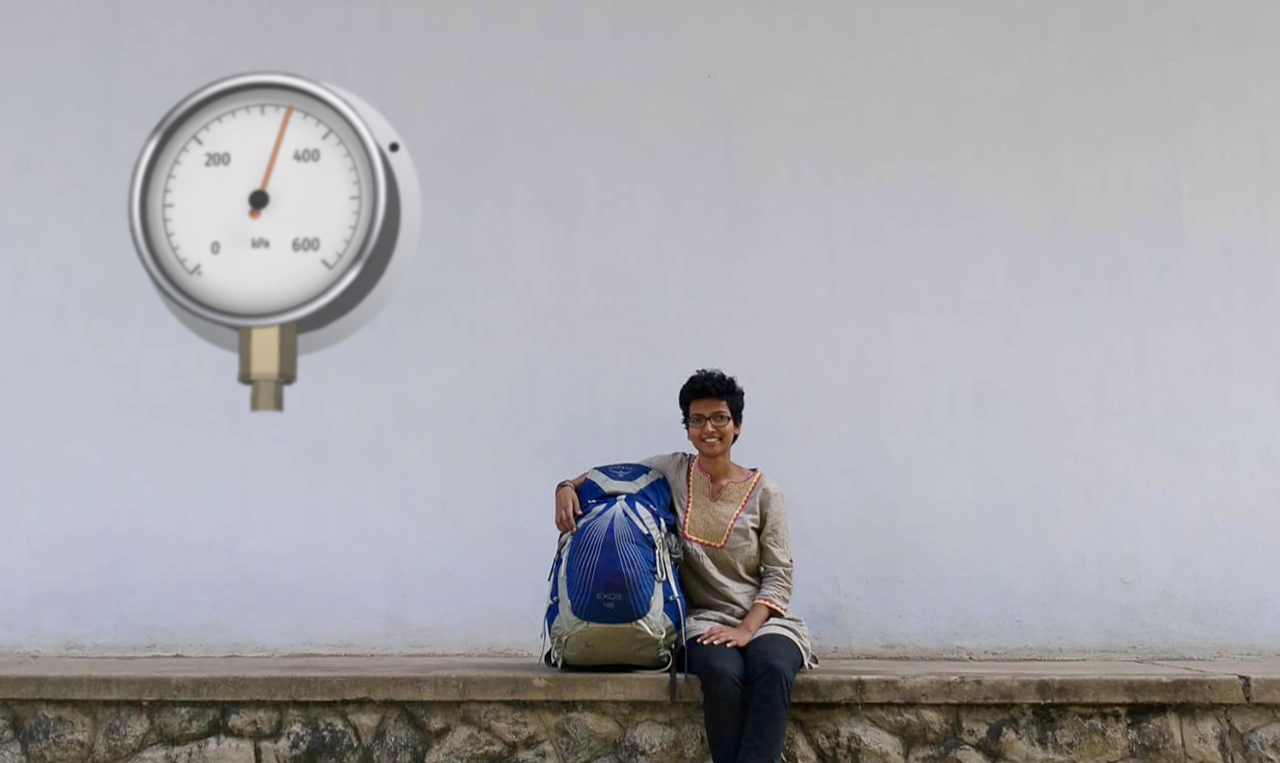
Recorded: 340 kPa
